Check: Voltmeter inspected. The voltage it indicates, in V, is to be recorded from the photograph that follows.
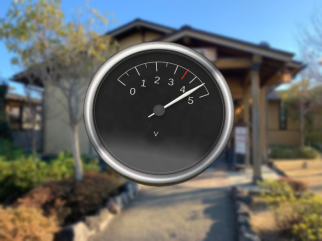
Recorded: 4.5 V
